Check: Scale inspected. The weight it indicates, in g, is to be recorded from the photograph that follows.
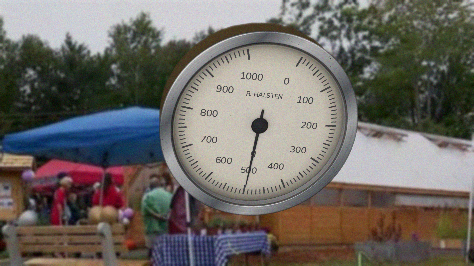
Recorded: 500 g
